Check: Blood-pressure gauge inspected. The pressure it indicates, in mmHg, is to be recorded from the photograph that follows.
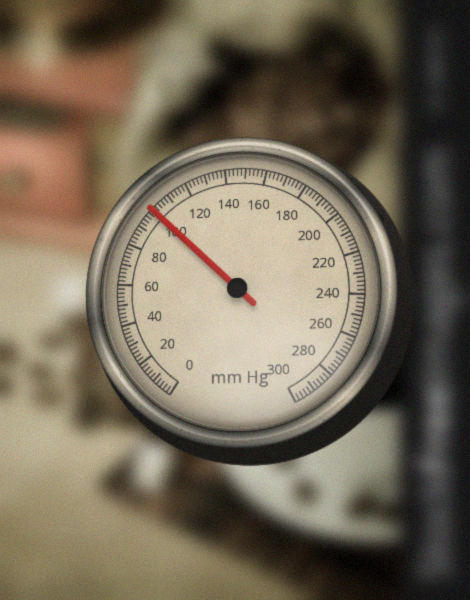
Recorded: 100 mmHg
